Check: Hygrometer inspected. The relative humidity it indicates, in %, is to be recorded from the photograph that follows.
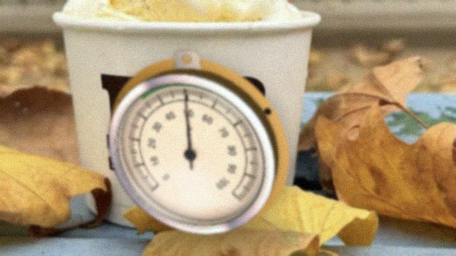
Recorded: 50 %
